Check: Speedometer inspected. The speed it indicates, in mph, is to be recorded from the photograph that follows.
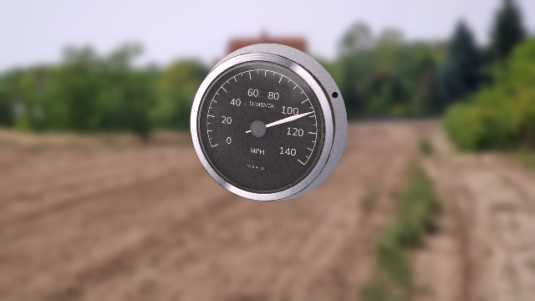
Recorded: 107.5 mph
